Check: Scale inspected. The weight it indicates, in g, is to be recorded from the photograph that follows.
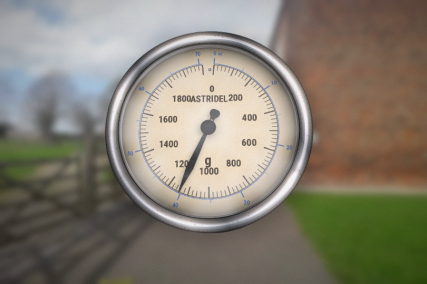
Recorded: 1140 g
